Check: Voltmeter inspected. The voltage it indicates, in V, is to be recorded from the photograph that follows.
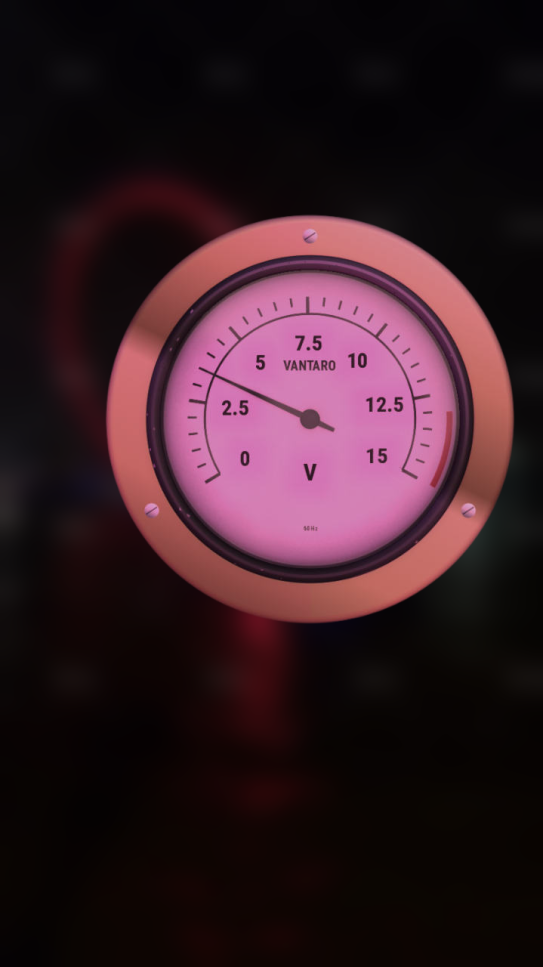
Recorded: 3.5 V
